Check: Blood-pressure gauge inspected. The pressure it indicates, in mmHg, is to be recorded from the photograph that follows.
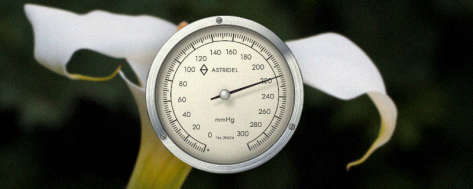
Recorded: 220 mmHg
